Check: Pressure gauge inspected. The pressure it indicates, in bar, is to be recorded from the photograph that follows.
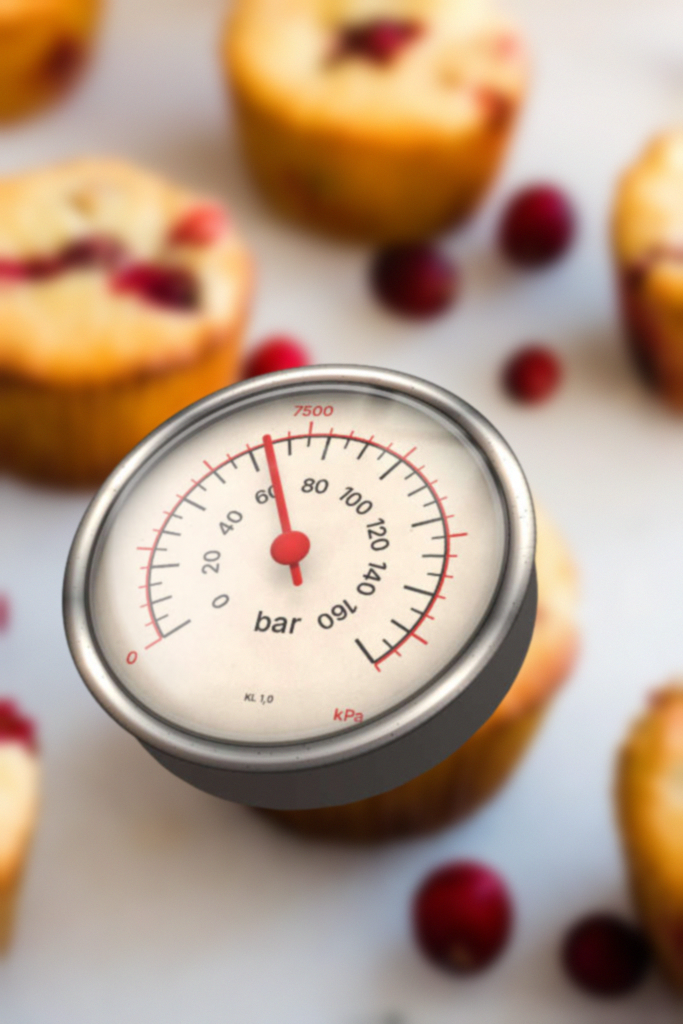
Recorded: 65 bar
